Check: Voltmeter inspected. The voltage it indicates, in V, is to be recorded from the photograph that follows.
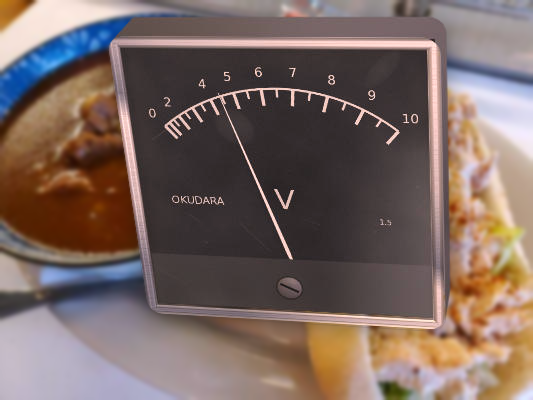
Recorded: 4.5 V
